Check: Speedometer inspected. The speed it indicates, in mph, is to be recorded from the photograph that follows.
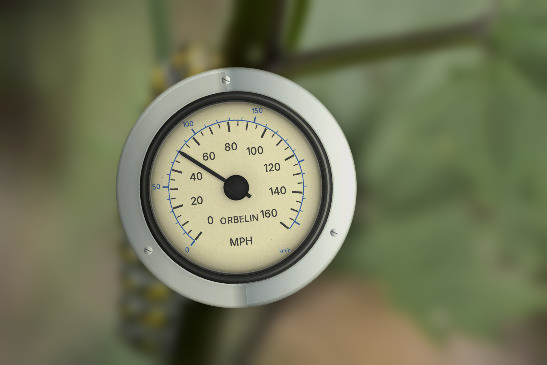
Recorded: 50 mph
